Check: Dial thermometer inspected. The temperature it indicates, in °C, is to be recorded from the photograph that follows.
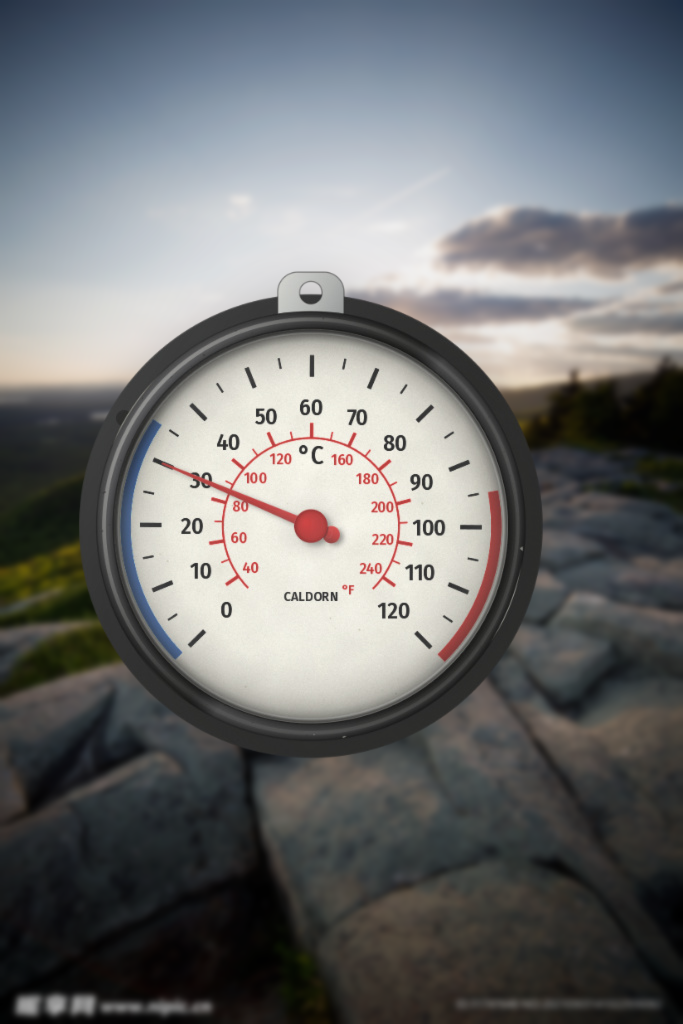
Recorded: 30 °C
